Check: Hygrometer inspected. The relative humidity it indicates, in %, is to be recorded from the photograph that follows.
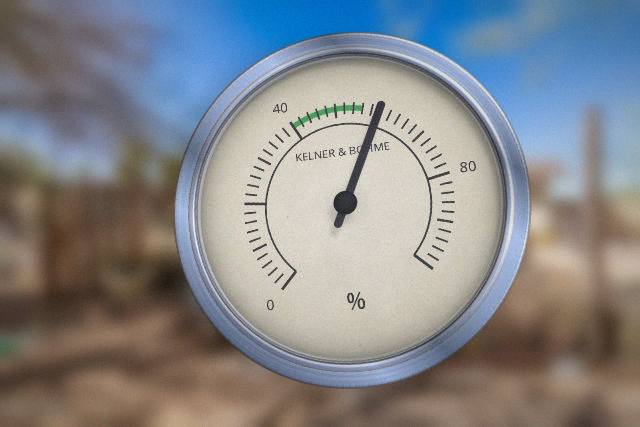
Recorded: 60 %
